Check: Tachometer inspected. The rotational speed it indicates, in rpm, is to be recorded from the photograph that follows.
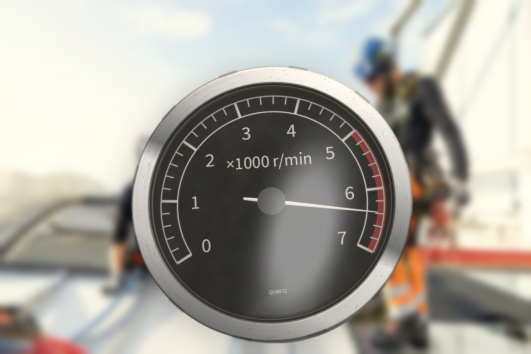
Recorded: 6400 rpm
